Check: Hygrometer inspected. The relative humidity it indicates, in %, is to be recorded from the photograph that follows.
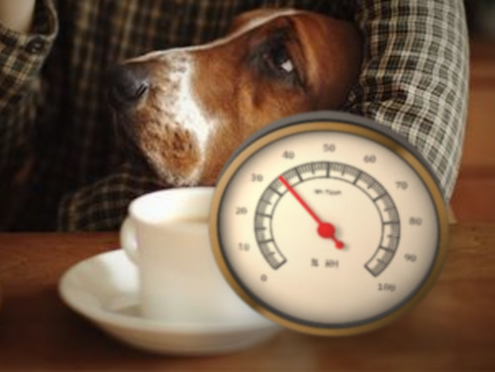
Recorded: 35 %
